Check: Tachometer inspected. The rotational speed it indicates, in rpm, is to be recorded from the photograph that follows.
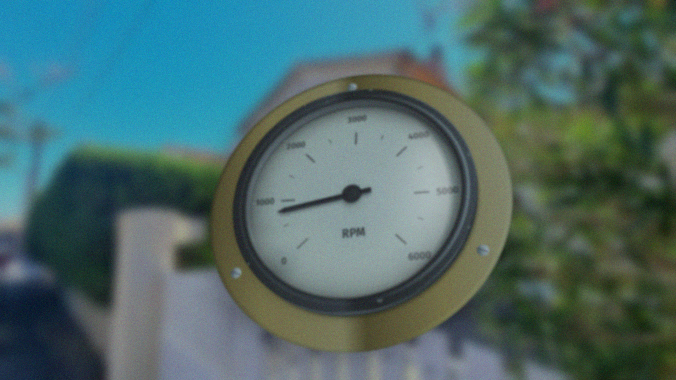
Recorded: 750 rpm
